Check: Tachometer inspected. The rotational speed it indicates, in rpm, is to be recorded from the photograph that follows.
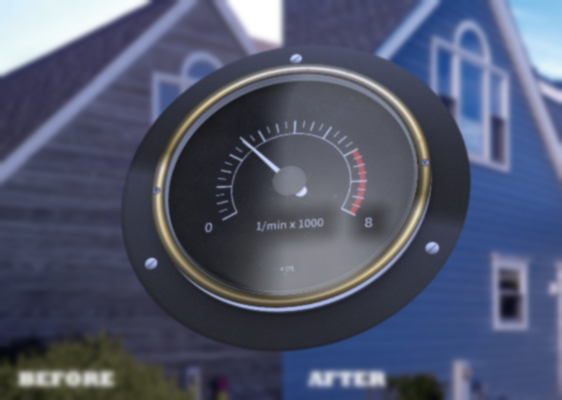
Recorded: 2500 rpm
